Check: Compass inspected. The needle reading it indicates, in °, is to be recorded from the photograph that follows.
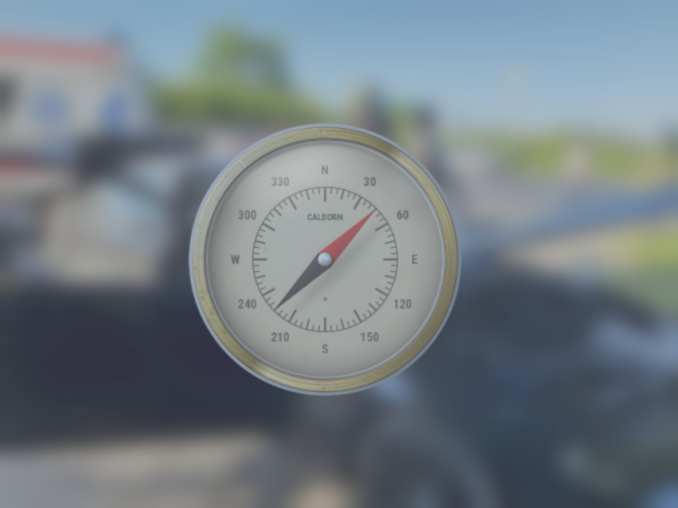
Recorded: 45 °
